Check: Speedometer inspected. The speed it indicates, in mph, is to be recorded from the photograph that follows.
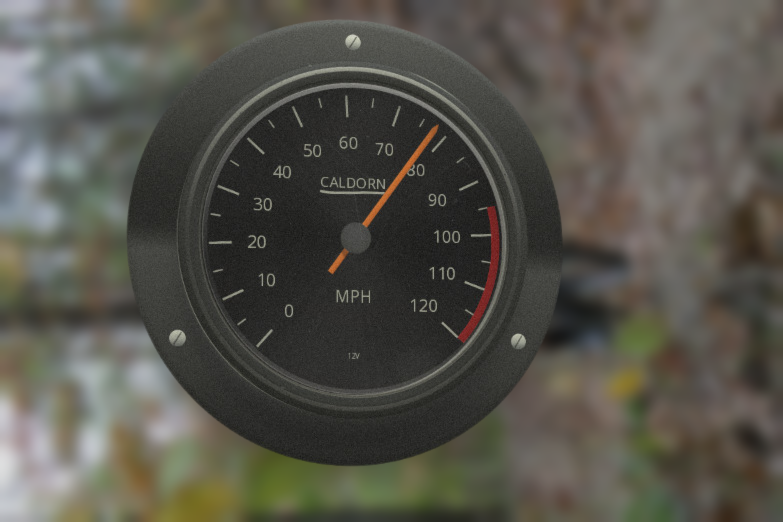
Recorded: 77.5 mph
